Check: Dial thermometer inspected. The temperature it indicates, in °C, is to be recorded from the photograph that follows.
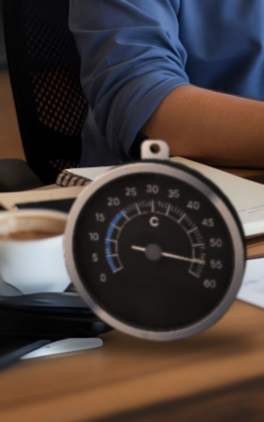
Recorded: 55 °C
